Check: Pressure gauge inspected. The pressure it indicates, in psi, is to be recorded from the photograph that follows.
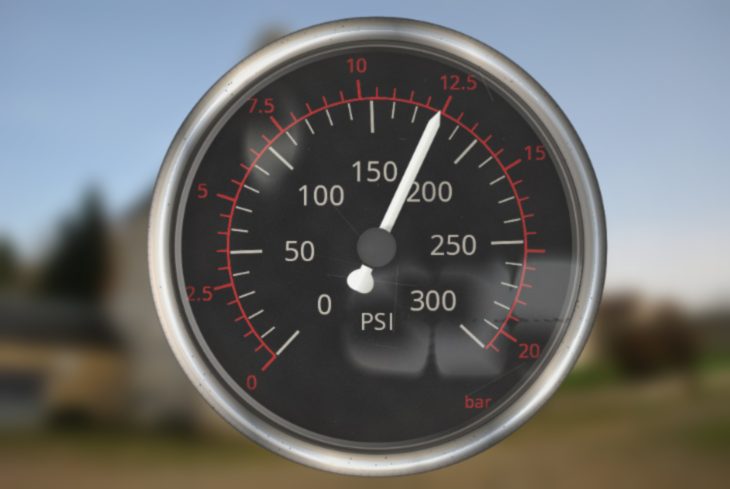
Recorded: 180 psi
